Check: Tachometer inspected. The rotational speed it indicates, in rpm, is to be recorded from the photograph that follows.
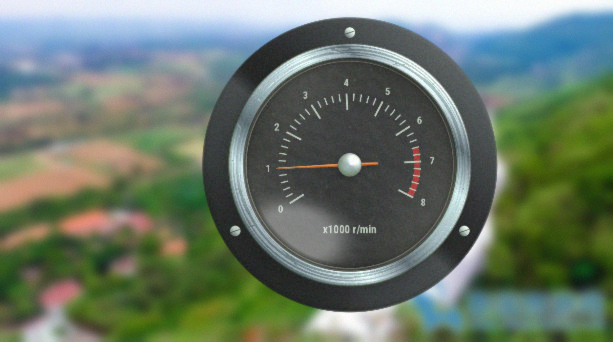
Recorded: 1000 rpm
